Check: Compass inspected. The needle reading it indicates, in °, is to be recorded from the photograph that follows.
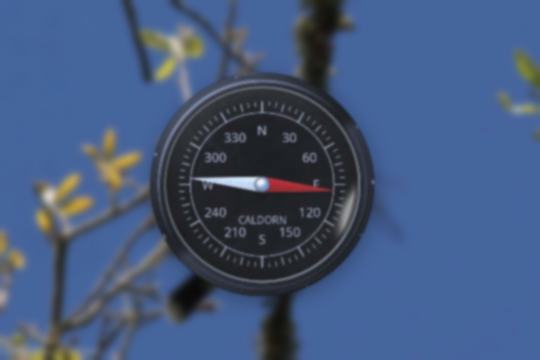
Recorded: 95 °
